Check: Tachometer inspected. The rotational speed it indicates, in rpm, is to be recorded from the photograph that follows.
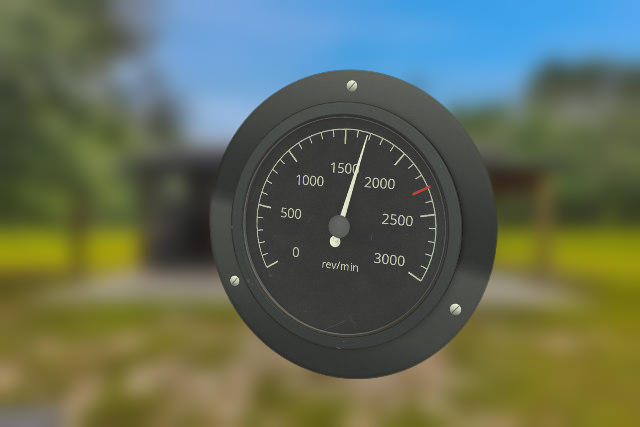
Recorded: 1700 rpm
